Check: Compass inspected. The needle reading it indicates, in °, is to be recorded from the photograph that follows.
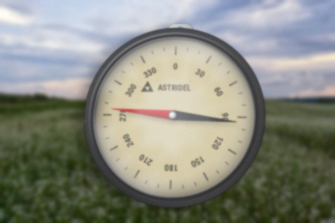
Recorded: 275 °
